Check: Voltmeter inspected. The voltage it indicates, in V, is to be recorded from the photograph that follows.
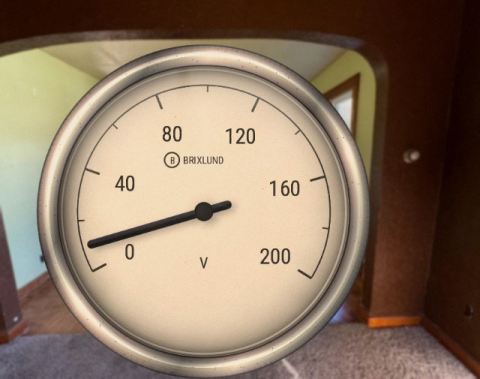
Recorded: 10 V
